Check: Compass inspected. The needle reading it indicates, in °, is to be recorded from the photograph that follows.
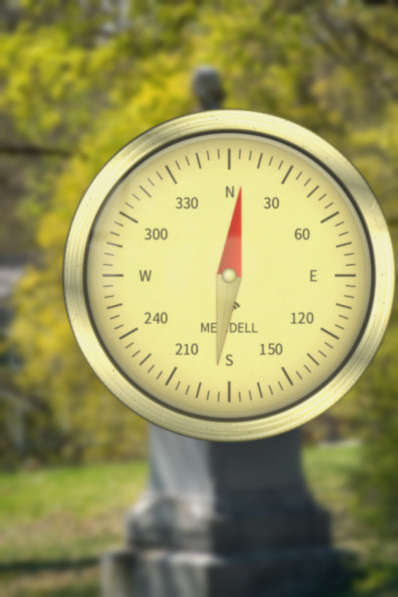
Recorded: 7.5 °
